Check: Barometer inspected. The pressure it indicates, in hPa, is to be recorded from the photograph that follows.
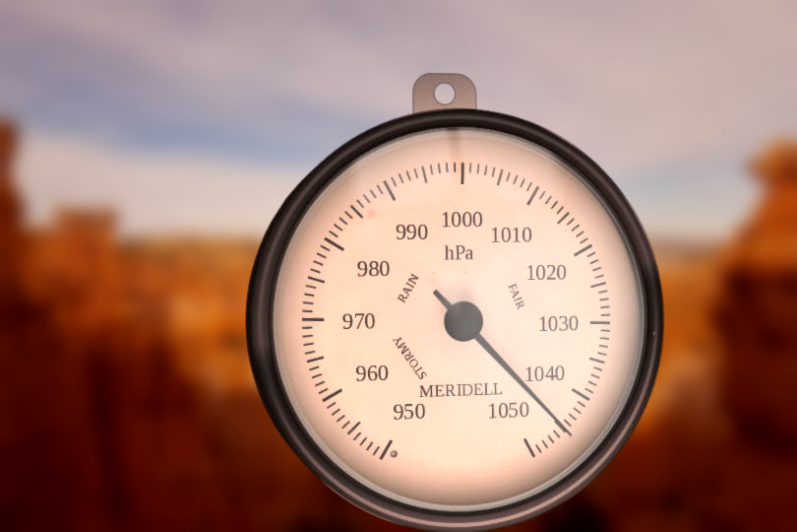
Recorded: 1045 hPa
